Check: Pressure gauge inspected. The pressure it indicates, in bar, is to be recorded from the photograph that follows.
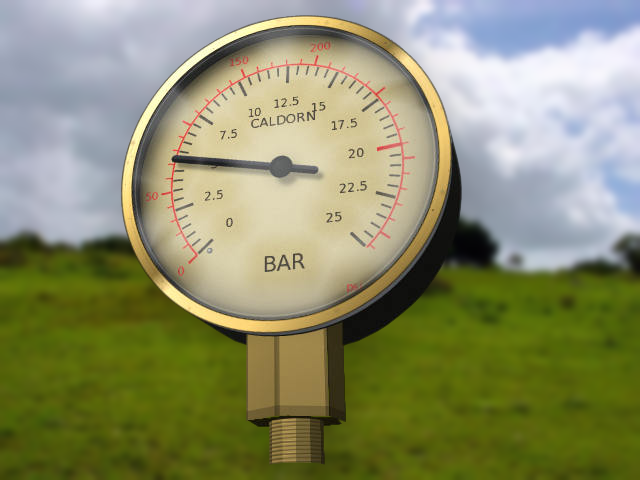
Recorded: 5 bar
